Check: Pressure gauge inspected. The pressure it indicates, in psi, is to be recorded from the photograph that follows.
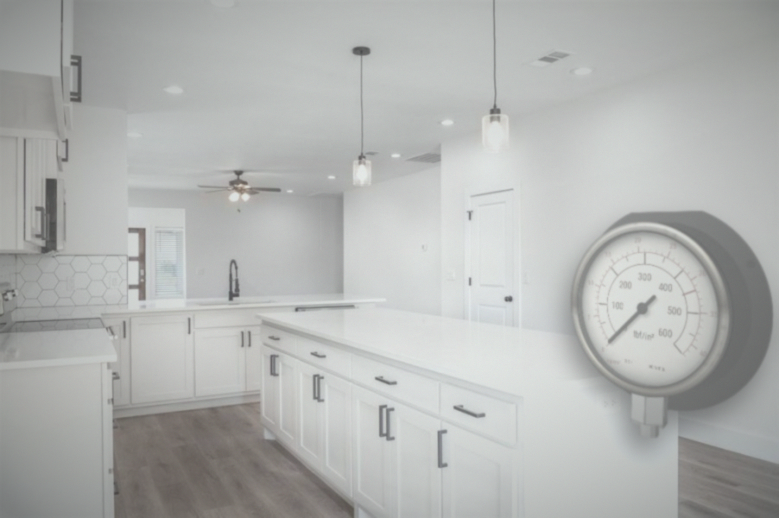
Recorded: 0 psi
